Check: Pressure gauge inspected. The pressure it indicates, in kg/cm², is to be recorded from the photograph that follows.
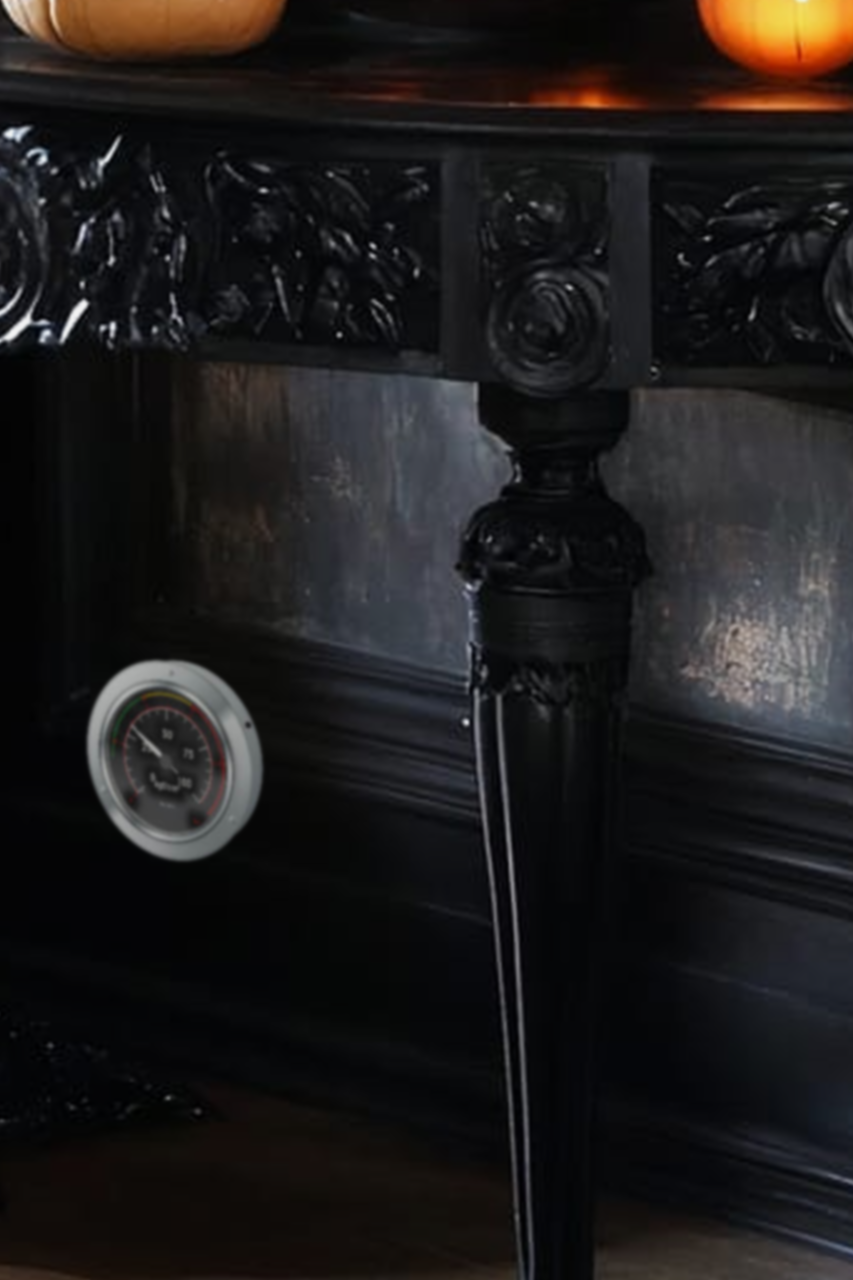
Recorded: 30 kg/cm²
